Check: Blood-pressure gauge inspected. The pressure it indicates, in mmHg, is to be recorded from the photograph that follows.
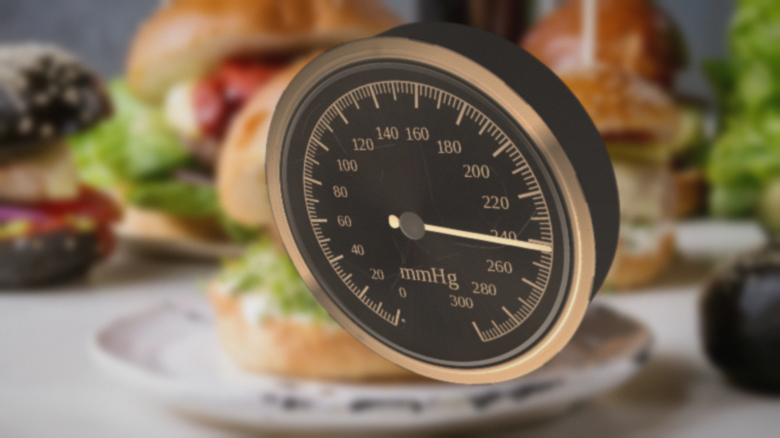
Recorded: 240 mmHg
